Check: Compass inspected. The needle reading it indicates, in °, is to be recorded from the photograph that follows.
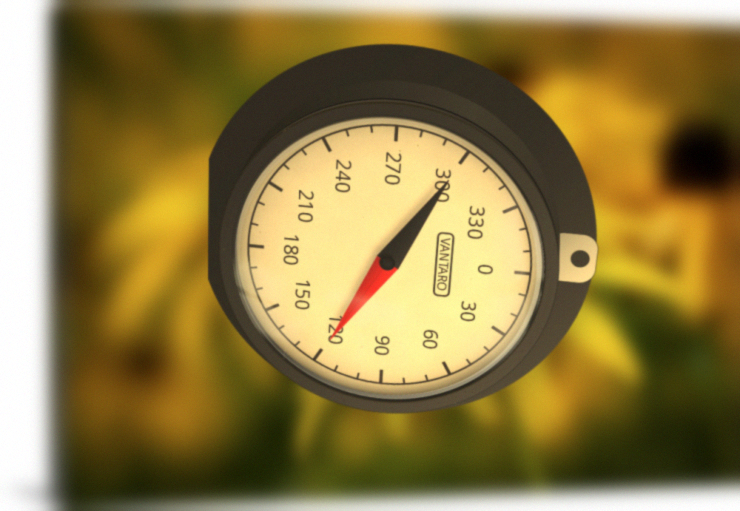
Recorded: 120 °
